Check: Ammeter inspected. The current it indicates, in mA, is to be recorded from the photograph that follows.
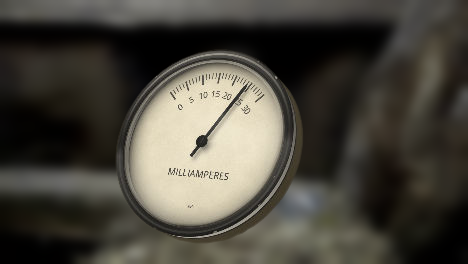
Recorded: 25 mA
